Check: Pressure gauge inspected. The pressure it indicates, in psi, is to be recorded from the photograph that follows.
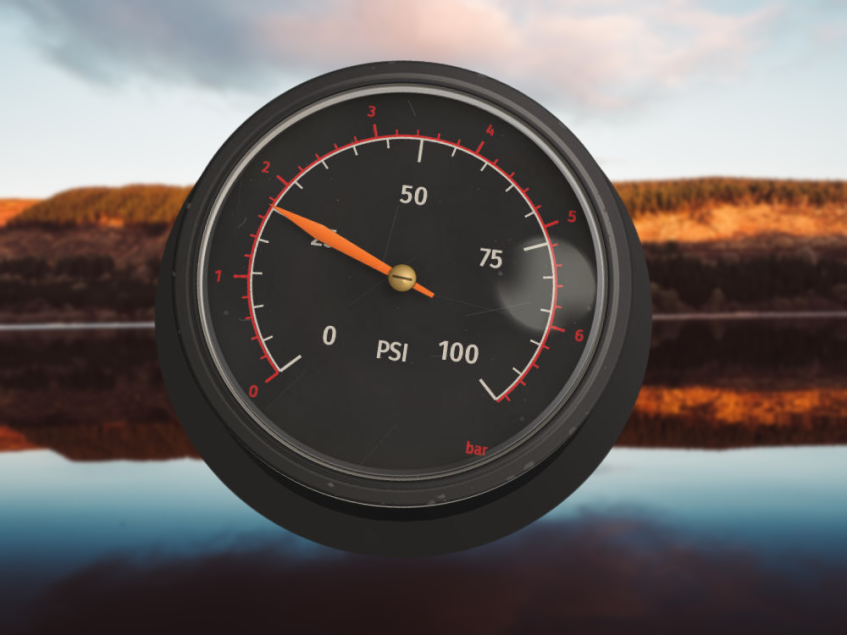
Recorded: 25 psi
